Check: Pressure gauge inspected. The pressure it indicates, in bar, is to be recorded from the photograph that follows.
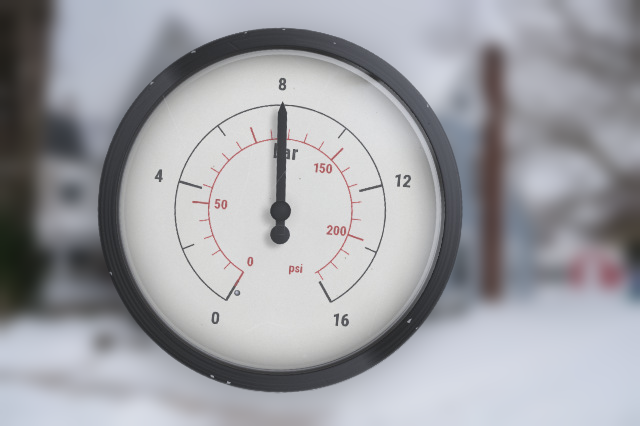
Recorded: 8 bar
